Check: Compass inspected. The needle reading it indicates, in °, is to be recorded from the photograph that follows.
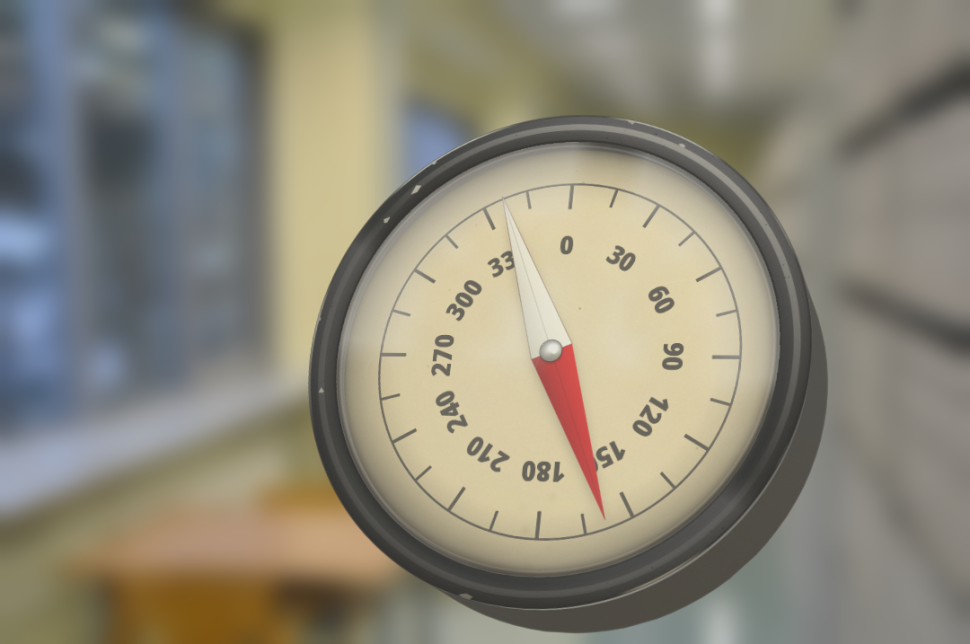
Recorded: 157.5 °
